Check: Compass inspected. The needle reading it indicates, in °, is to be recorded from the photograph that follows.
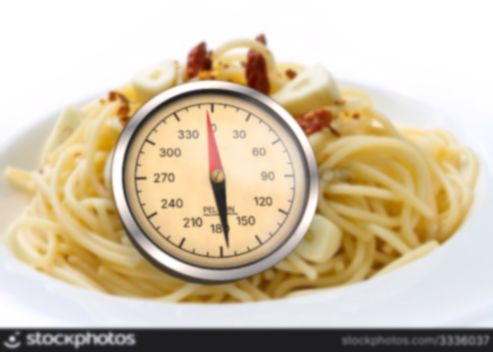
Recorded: 355 °
